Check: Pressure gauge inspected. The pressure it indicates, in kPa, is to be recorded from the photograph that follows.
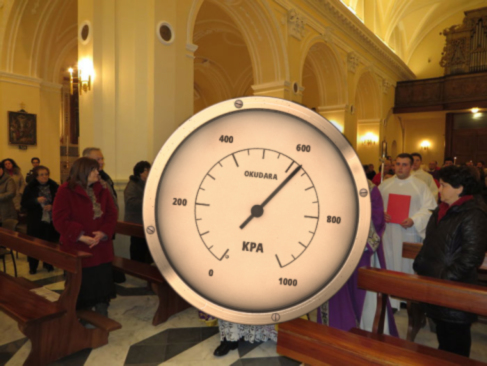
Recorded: 625 kPa
